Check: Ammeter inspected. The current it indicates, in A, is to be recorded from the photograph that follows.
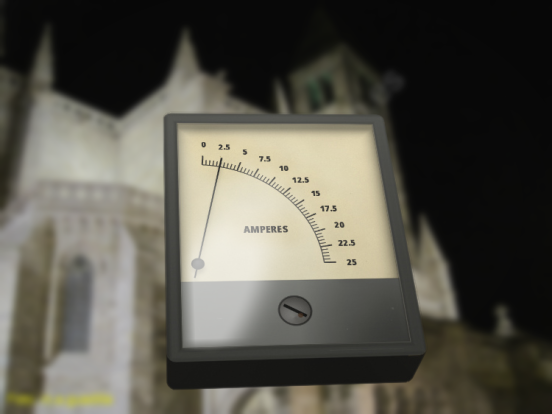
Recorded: 2.5 A
